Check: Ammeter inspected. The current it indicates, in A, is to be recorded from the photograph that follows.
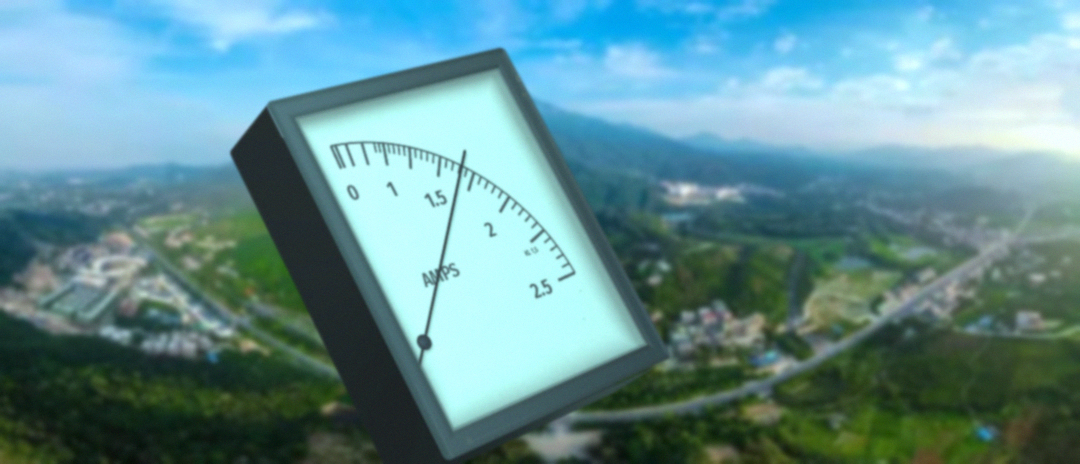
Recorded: 1.65 A
